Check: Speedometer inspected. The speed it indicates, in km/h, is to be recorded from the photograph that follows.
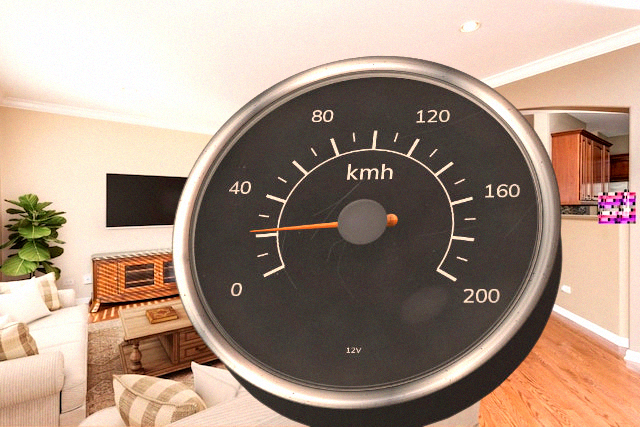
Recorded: 20 km/h
